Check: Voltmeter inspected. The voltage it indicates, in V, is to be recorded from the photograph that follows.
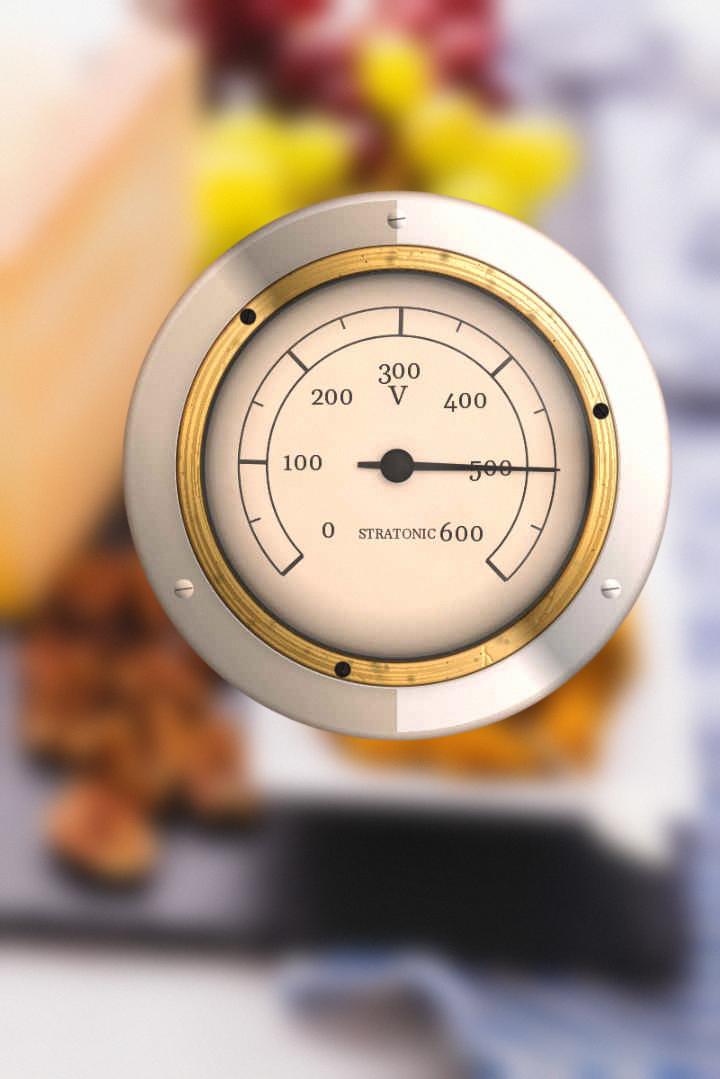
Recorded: 500 V
